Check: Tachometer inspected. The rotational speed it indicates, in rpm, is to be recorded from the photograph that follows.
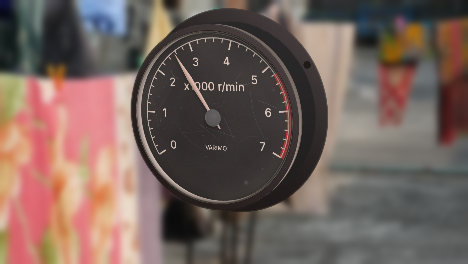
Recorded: 2600 rpm
